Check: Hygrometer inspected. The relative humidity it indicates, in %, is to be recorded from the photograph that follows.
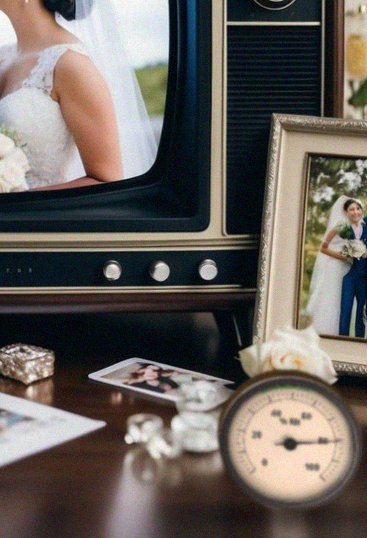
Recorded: 80 %
